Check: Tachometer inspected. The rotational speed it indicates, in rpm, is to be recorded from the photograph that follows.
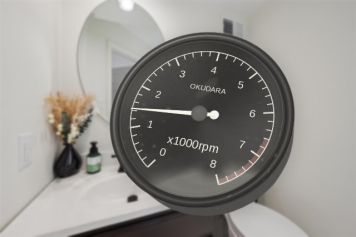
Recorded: 1400 rpm
